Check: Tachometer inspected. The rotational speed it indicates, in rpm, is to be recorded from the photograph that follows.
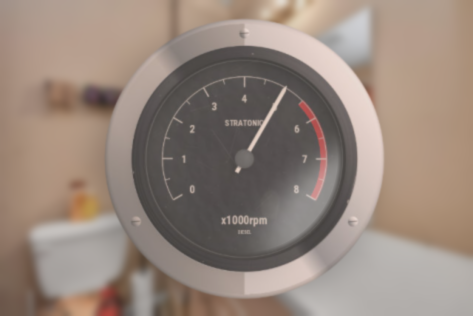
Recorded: 5000 rpm
